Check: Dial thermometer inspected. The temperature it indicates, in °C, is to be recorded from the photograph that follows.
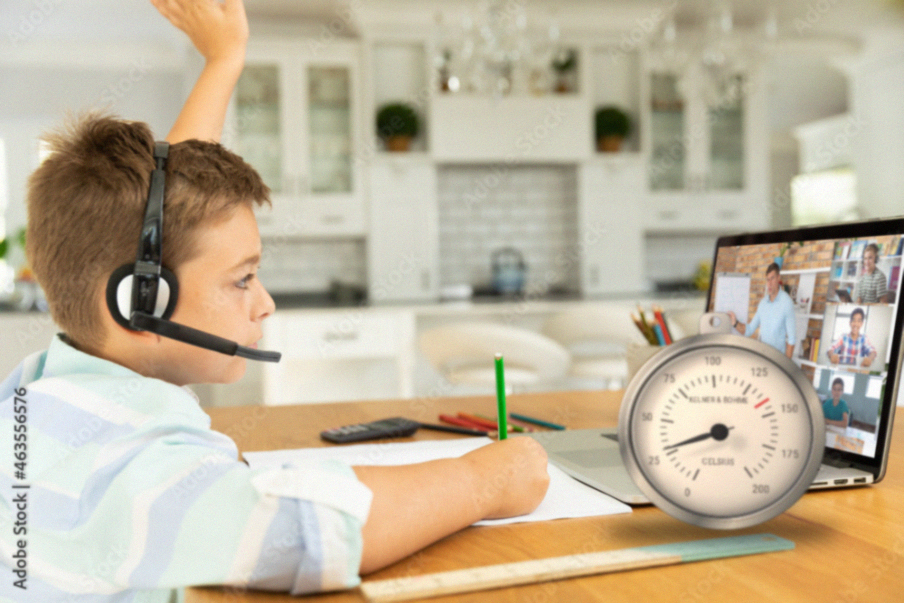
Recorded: 30 °C
